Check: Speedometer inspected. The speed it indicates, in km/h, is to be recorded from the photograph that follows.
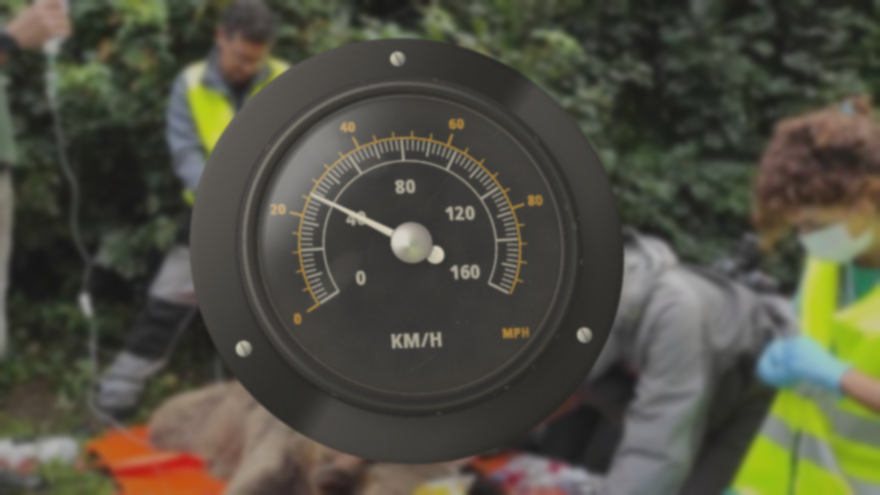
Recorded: 40 km/h
